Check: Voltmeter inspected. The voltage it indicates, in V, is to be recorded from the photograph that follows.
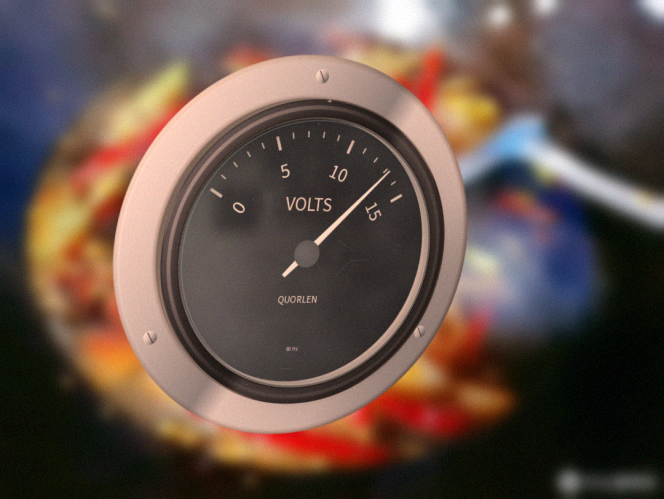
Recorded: 13 V
